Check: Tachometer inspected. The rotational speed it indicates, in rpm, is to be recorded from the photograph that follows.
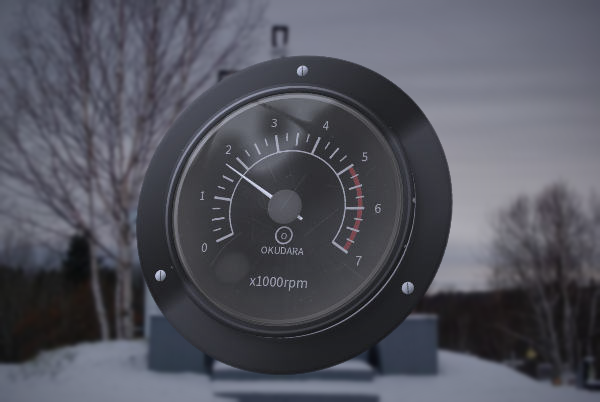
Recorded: 1750 rpm
